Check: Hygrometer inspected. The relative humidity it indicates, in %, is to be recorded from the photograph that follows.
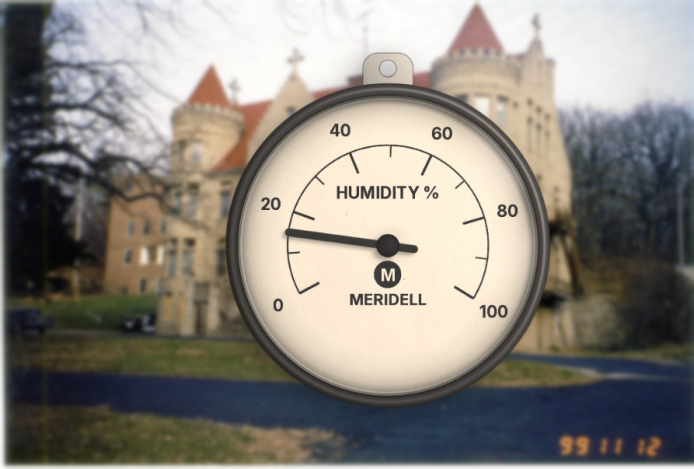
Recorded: 15 %
